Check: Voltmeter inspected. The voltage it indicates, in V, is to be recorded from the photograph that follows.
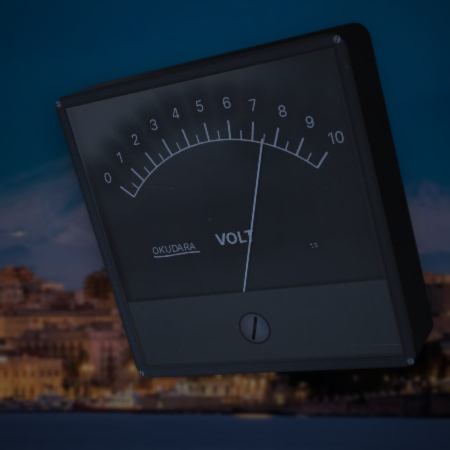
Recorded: 7.5 V
